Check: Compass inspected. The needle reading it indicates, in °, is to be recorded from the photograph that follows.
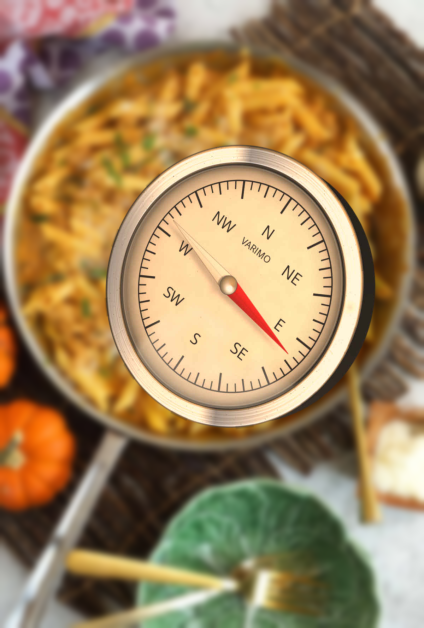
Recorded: 100 °
